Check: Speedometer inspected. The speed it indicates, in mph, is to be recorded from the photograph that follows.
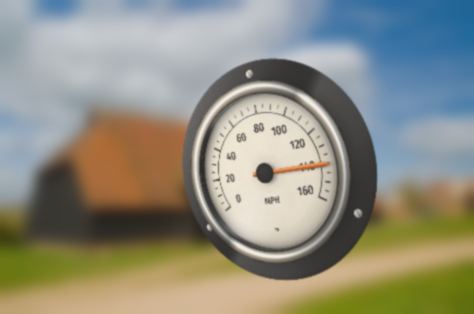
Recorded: 140 mph
